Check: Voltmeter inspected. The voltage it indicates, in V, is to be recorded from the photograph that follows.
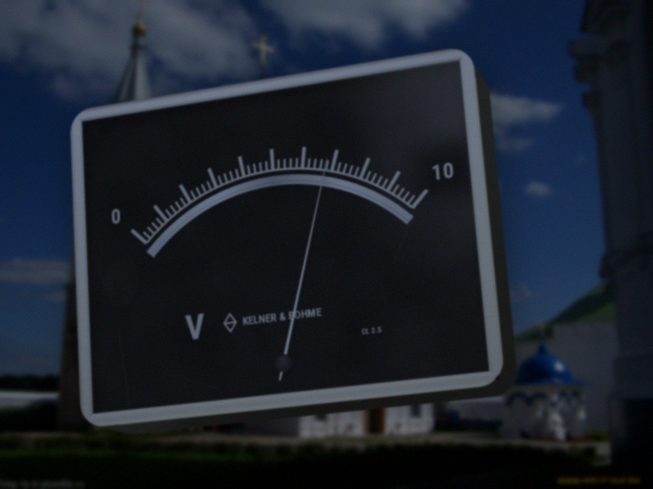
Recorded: 6.8 V
